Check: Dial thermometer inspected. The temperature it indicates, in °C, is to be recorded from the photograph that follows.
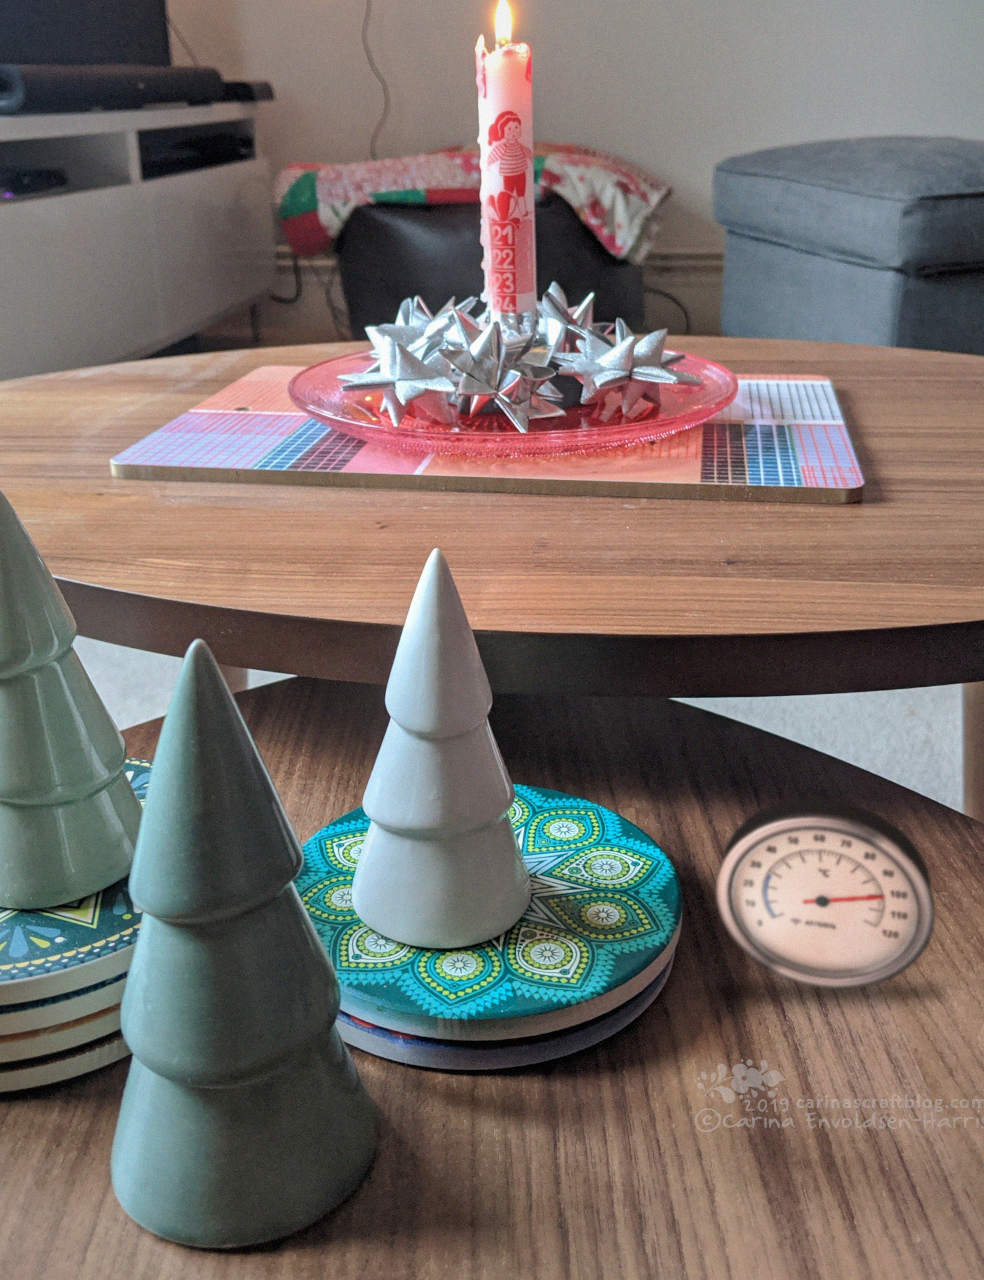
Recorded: 100 °C
